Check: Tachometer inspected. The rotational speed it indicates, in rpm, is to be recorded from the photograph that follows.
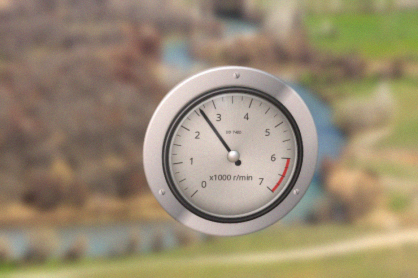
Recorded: 2625 rpm
